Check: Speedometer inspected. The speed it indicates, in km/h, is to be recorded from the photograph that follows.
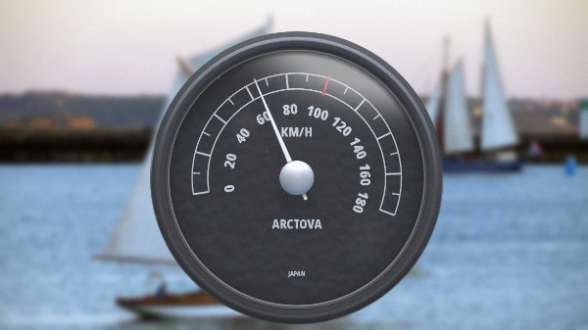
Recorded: 65 km/h
